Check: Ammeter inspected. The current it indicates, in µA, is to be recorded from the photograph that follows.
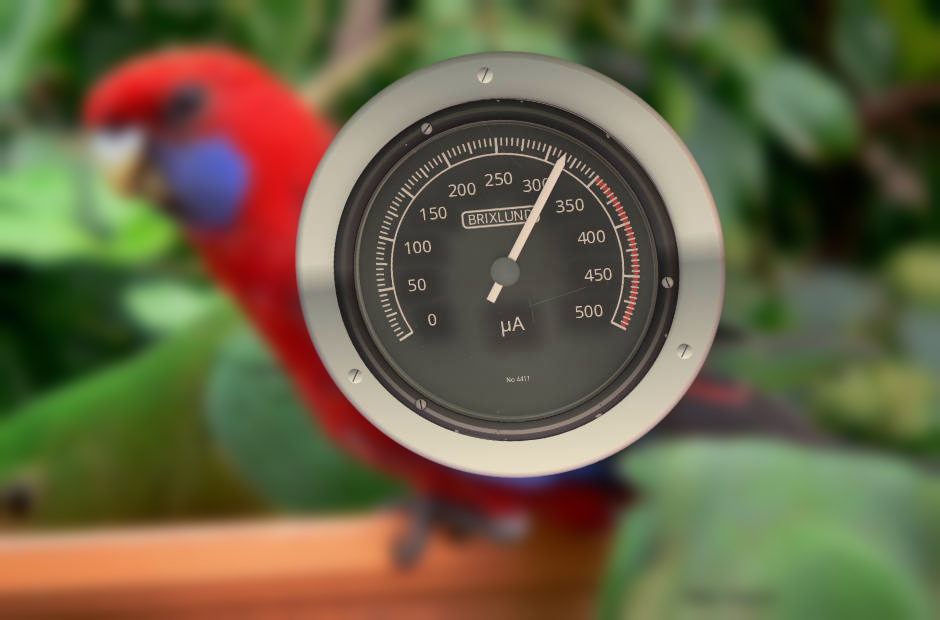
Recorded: 315 µA
